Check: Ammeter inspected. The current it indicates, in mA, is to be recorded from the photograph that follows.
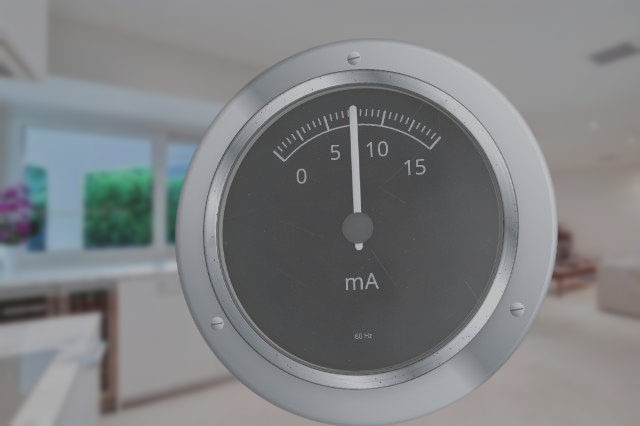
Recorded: 7.5 mA
